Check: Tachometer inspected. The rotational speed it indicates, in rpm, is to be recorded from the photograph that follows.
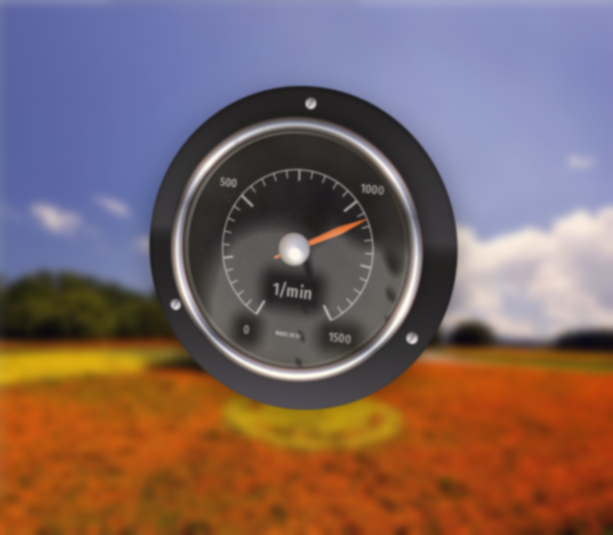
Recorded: 1075 rpm
